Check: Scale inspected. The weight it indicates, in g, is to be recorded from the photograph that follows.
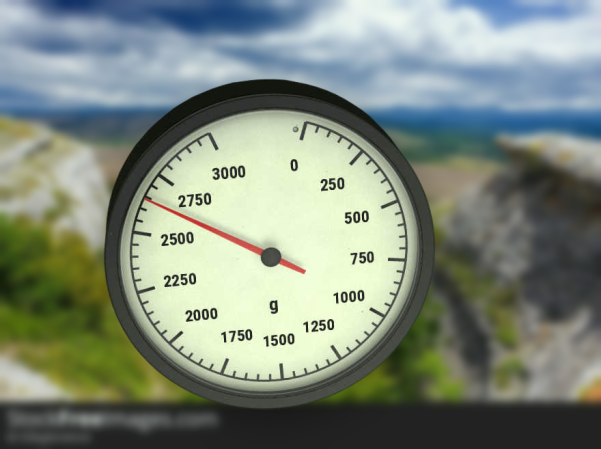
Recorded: 2650 g
